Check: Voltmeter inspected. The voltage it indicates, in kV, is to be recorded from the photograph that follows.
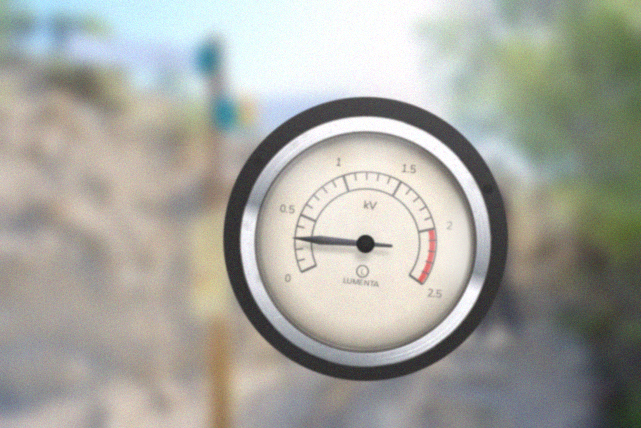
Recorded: 0.3 kV
